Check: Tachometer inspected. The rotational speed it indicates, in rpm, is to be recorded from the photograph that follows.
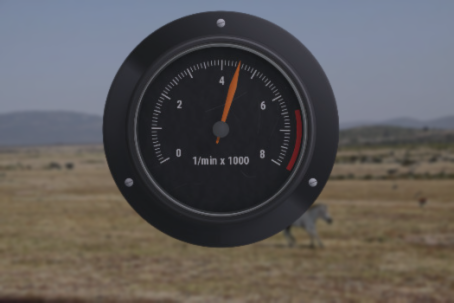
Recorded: 4500 rpm
